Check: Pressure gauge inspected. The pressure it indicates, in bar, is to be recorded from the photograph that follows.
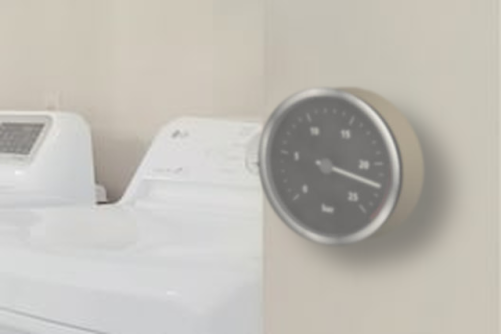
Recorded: 22 bar
